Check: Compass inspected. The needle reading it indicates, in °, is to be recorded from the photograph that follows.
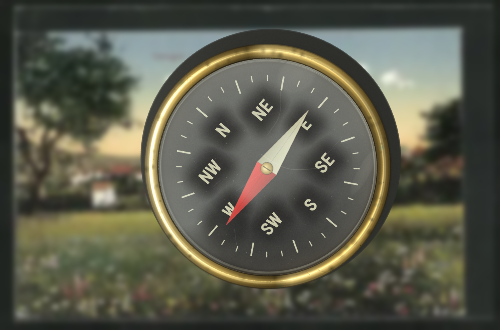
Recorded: 265 °
